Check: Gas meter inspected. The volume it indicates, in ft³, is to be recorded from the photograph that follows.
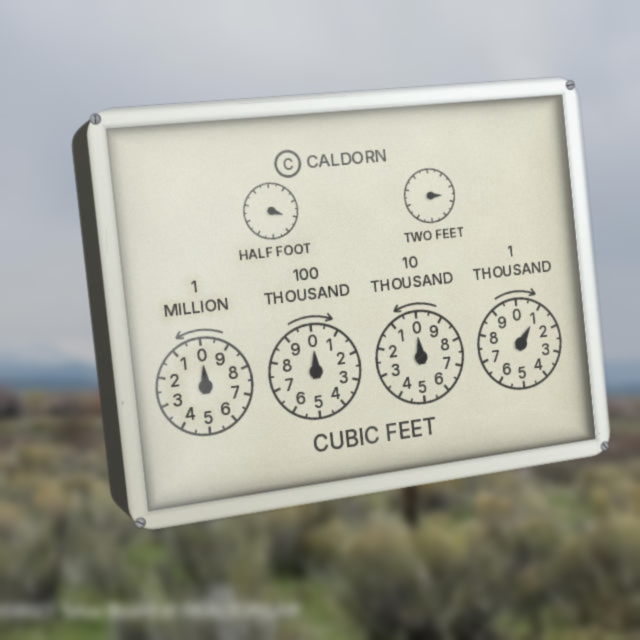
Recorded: 100 ft³
